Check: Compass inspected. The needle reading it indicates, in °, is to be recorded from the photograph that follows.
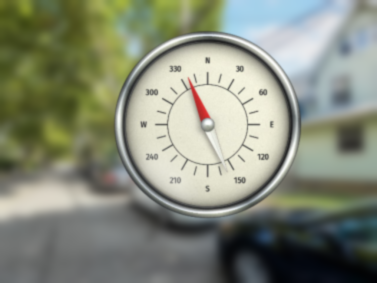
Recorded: 337.5 °
